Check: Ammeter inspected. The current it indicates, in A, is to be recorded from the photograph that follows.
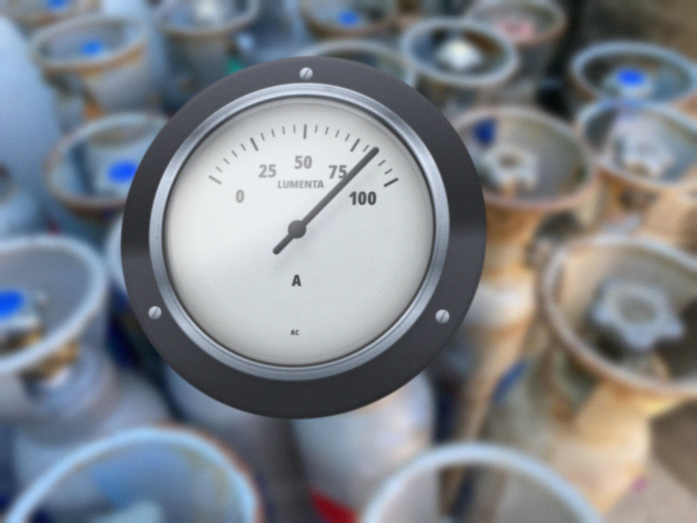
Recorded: 85 A
